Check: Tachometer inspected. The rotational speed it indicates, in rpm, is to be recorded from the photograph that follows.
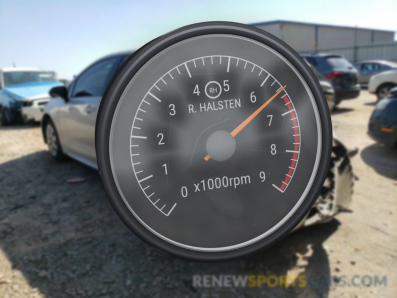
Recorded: 6400 rpm
